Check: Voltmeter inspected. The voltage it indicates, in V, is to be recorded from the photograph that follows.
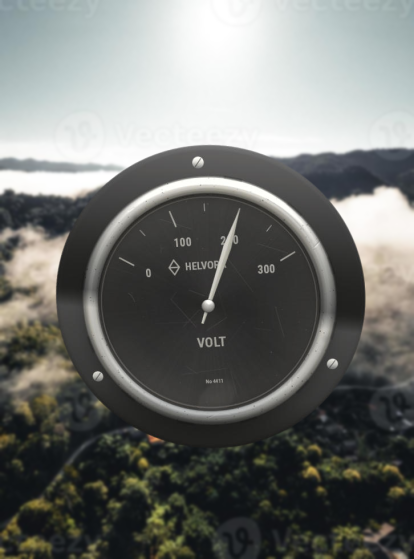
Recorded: 200 V
